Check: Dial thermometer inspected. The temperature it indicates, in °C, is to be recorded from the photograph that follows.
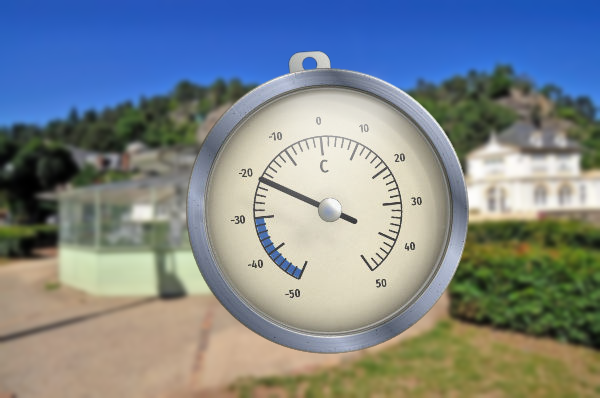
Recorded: -20 °C
